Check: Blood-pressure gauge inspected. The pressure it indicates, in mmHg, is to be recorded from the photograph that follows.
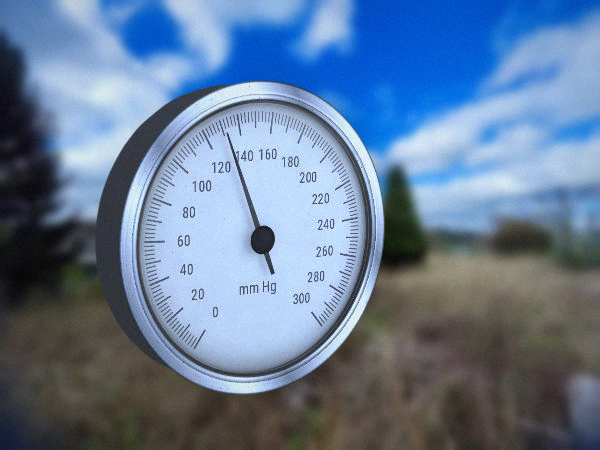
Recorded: 130 mmHg
